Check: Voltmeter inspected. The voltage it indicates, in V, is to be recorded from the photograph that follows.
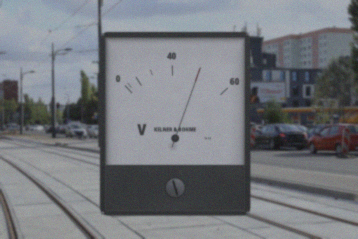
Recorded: 50 V
